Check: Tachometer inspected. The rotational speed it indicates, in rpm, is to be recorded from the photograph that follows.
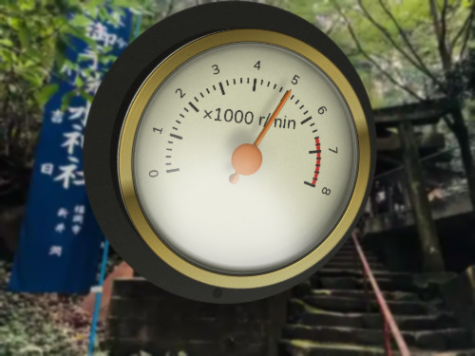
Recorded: 5000 rpm
